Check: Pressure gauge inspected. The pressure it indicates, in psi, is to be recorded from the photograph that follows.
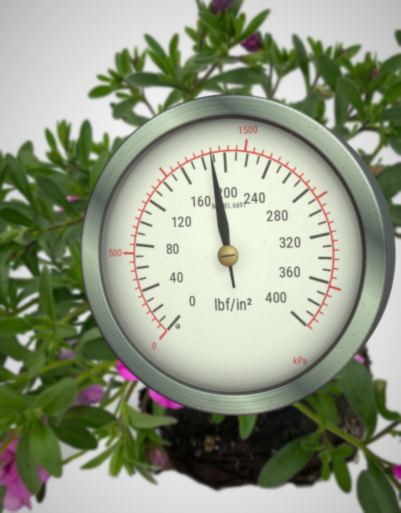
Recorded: 190 psi
